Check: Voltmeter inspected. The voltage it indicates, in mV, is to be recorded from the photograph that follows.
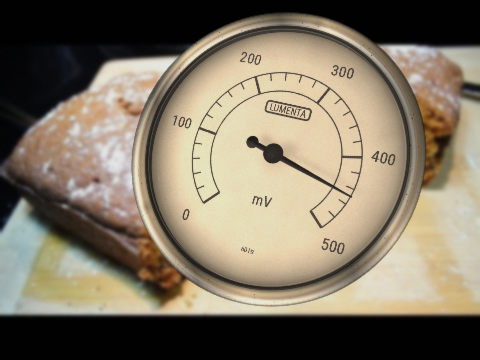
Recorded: 450 mV
